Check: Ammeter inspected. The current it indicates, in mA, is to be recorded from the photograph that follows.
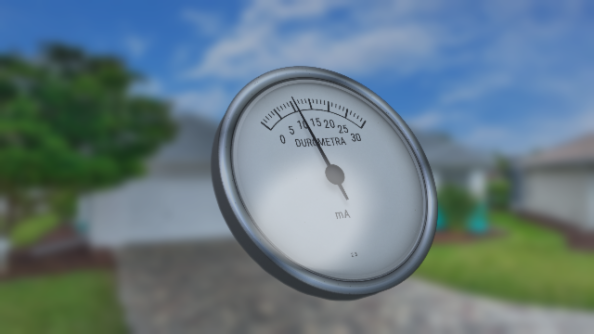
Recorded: 10 mA
